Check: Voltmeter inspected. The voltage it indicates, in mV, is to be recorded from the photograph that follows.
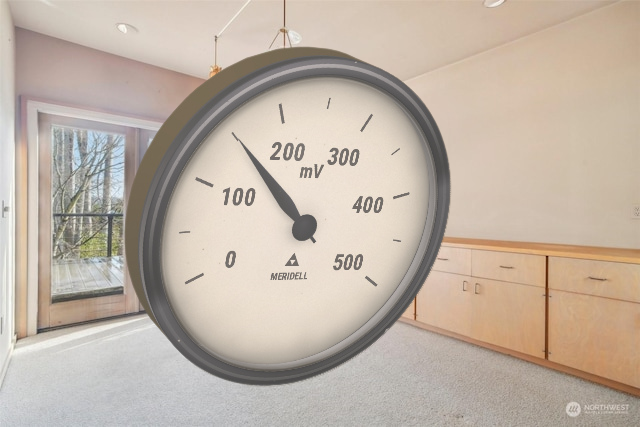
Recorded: 150 mV
